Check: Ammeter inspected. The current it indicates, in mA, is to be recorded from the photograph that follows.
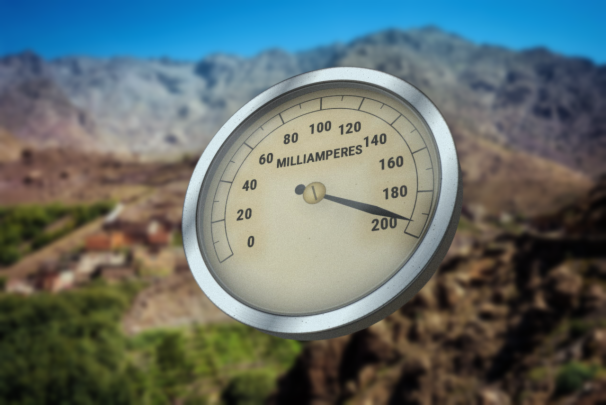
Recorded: 195 mA
